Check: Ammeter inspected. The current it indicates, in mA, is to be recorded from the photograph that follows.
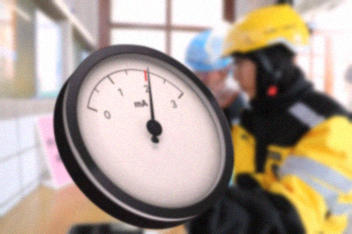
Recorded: 2 mA
